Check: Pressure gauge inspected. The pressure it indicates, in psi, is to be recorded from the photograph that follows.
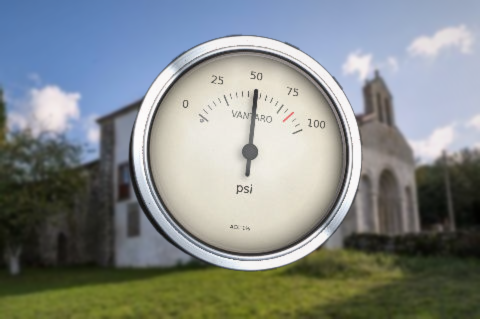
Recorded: 50 psi
